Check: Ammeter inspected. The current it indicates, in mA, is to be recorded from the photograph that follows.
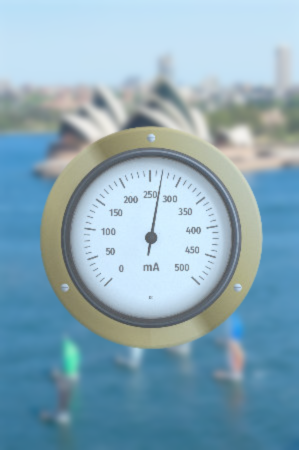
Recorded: 270 mA
